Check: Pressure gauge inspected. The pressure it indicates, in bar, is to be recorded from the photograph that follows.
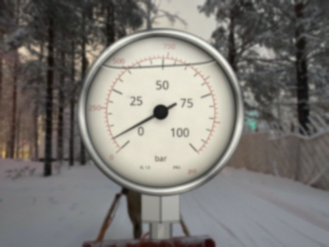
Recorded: 5 bar
